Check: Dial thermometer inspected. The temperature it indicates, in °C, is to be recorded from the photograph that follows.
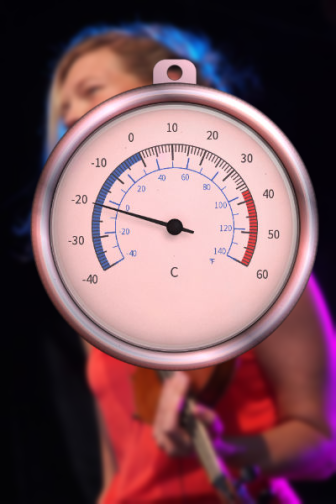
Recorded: -20 °C
